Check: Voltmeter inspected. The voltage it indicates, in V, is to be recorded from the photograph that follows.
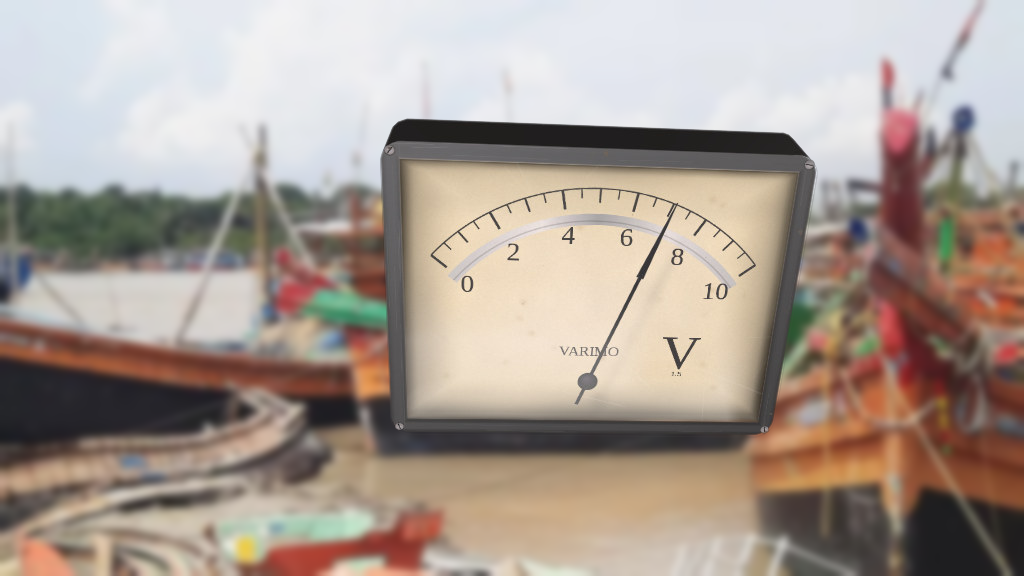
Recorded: 7 V
